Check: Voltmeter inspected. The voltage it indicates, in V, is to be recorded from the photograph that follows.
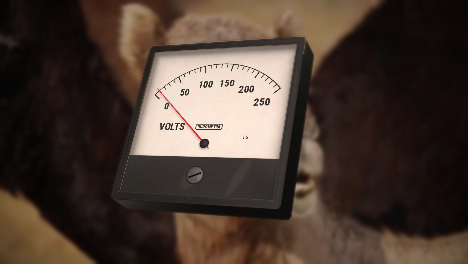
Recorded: 10 V
